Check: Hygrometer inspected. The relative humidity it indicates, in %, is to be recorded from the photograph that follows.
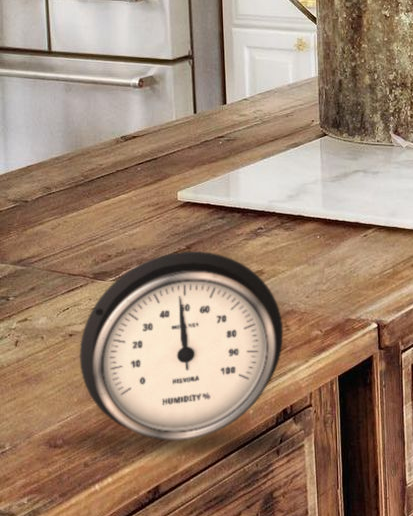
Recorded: 48 %
